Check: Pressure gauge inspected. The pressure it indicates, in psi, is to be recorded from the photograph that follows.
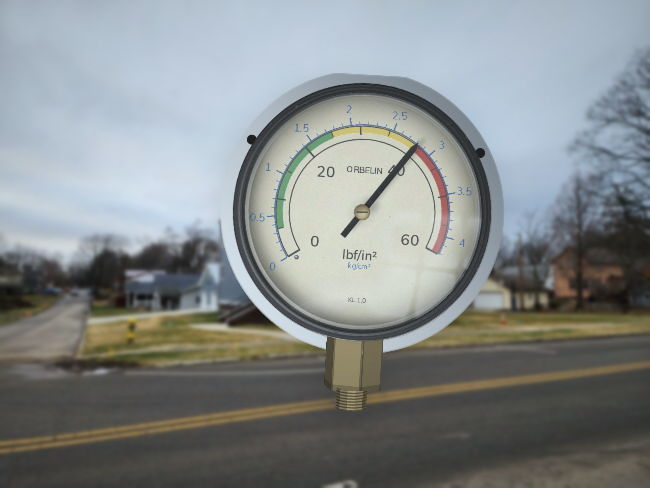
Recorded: 40 psi
